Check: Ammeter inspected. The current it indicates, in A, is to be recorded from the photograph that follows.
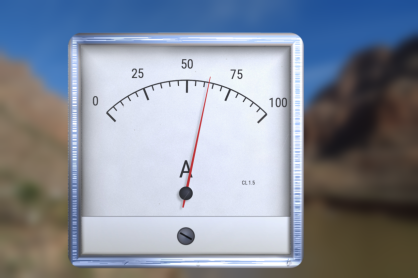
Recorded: 62.5 A
